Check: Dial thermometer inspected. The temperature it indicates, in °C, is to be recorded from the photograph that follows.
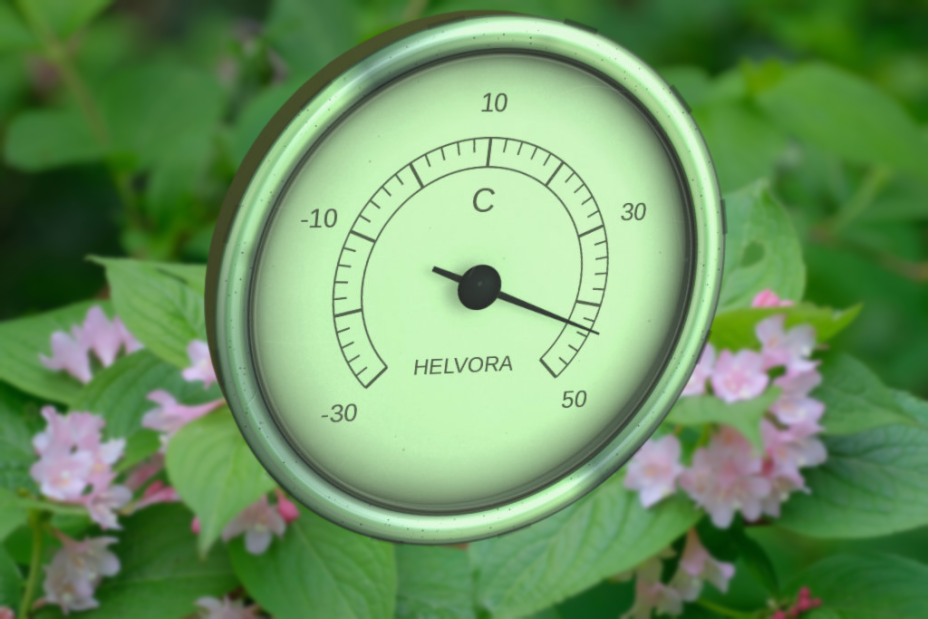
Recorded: 43 °C
